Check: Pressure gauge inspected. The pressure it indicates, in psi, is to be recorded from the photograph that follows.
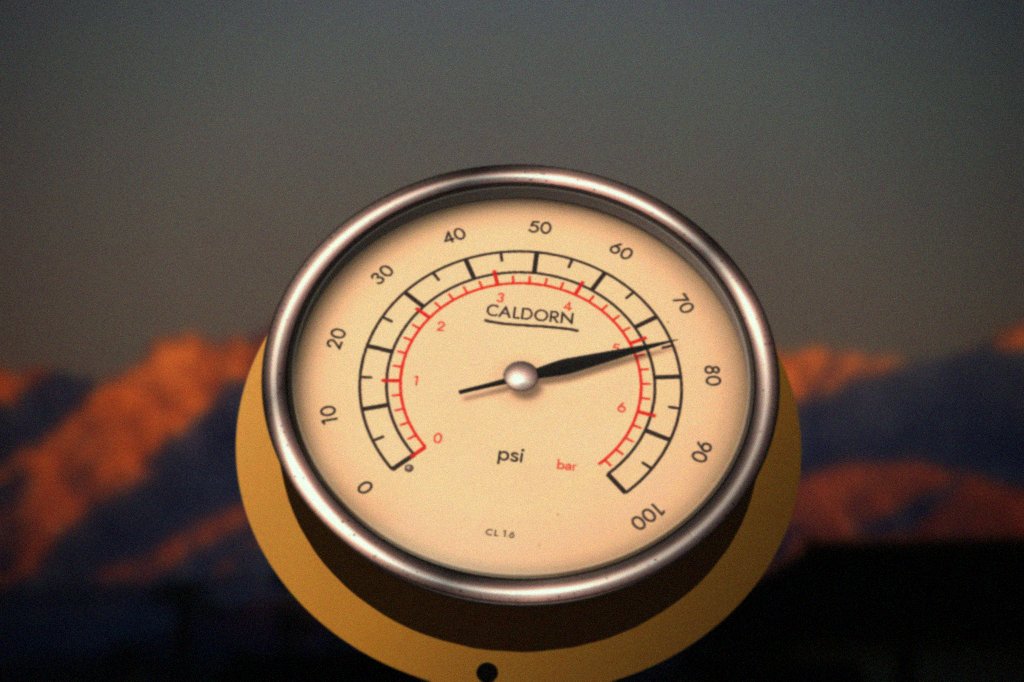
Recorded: 75 psi
